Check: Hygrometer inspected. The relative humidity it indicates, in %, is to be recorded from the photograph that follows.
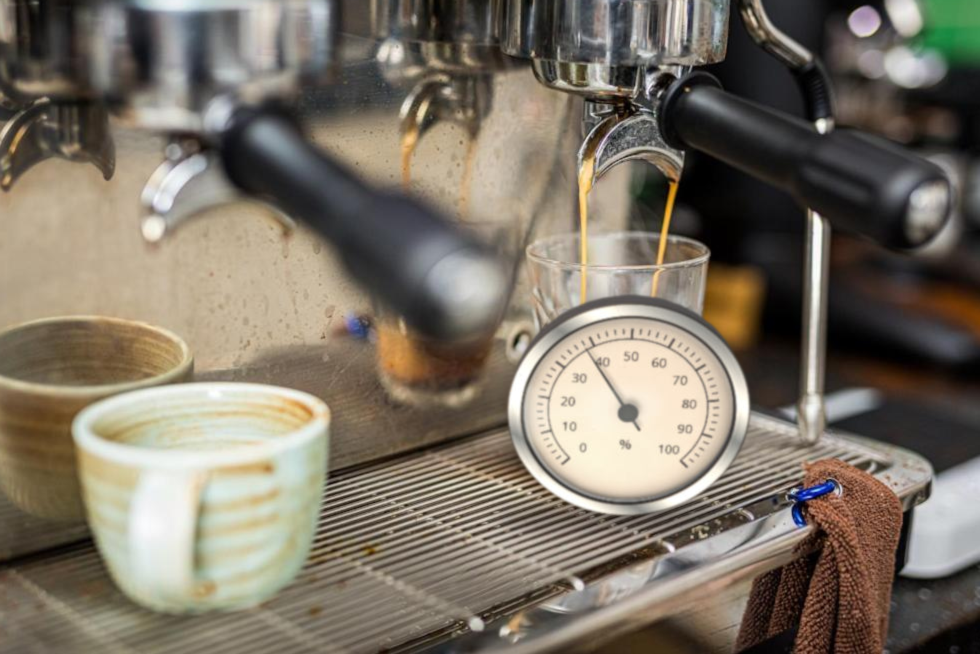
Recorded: 38 %
